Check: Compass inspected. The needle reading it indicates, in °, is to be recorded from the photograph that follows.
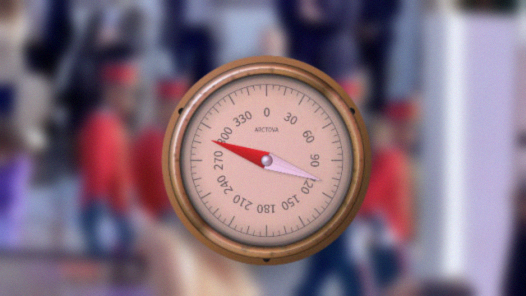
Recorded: 290 °
